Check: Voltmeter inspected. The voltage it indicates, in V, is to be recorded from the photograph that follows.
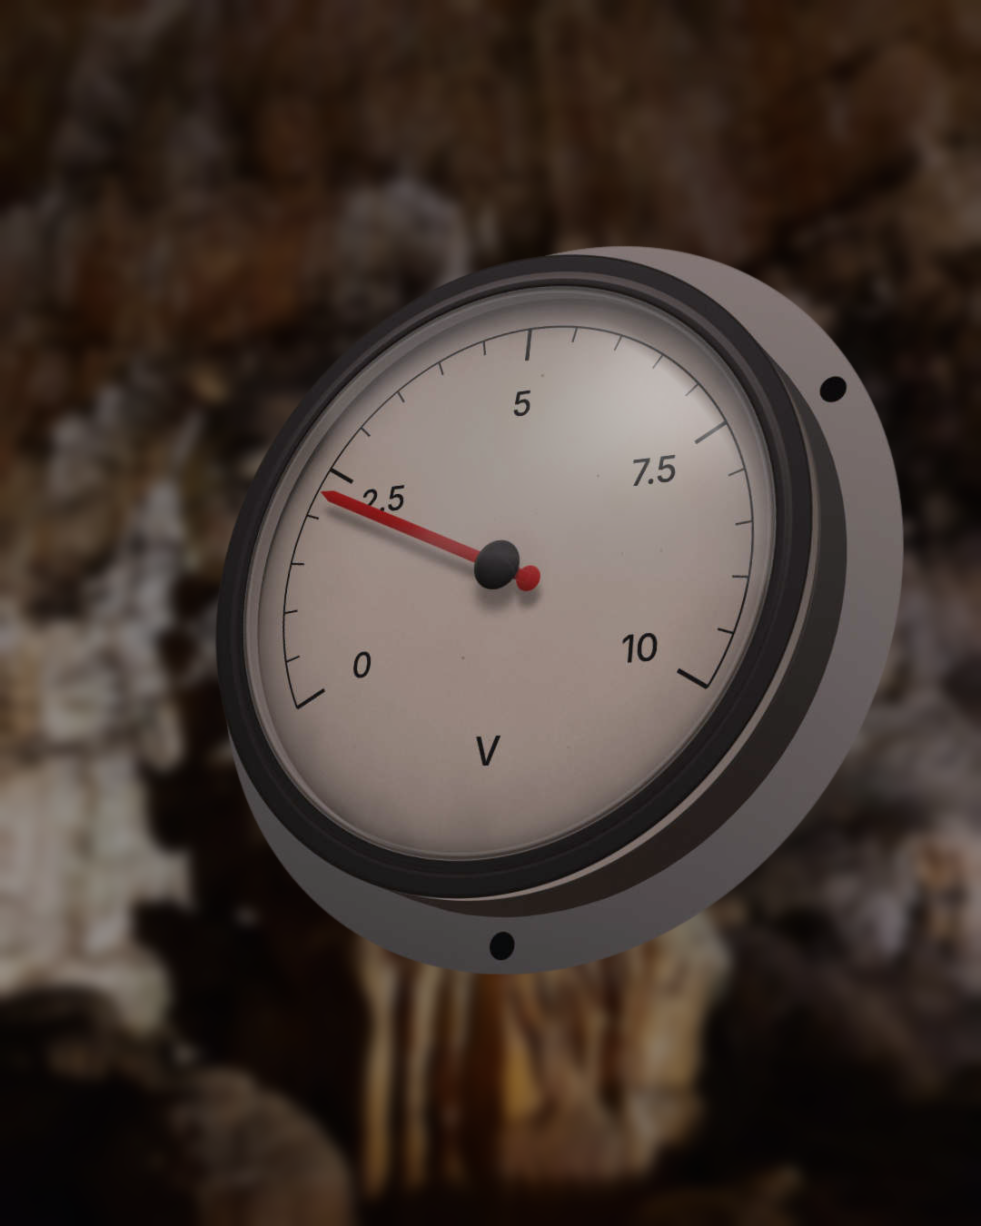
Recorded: 2.25 V
